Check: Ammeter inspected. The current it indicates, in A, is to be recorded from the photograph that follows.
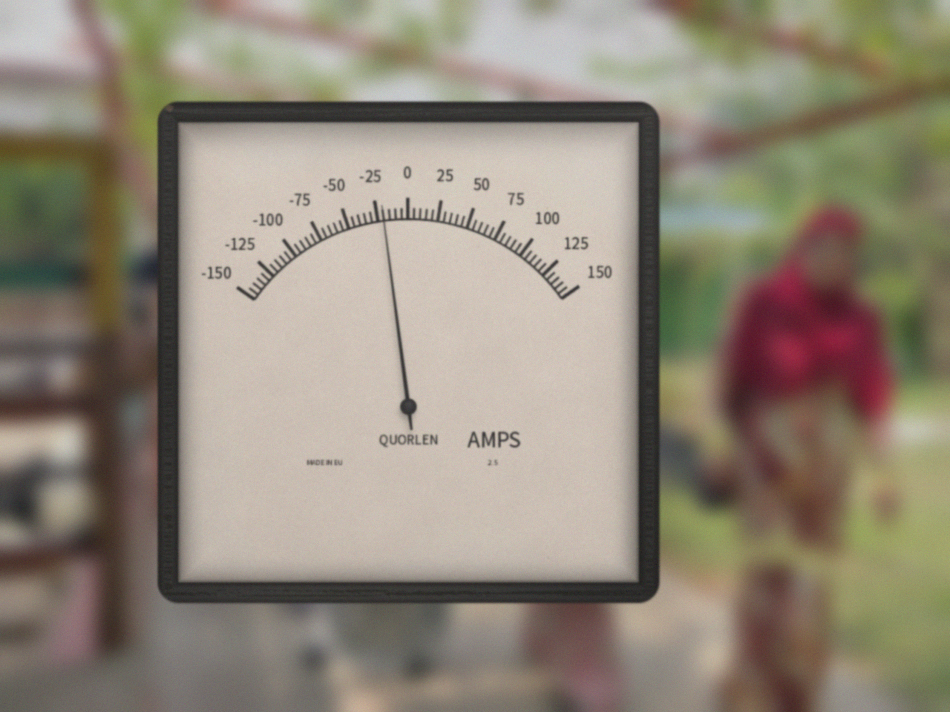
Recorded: -20 A
